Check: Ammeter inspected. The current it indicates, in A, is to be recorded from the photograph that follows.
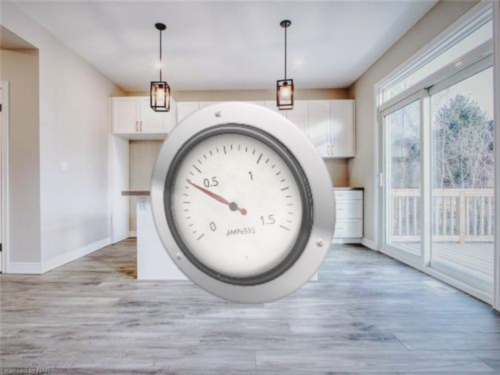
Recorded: 0.4 A
